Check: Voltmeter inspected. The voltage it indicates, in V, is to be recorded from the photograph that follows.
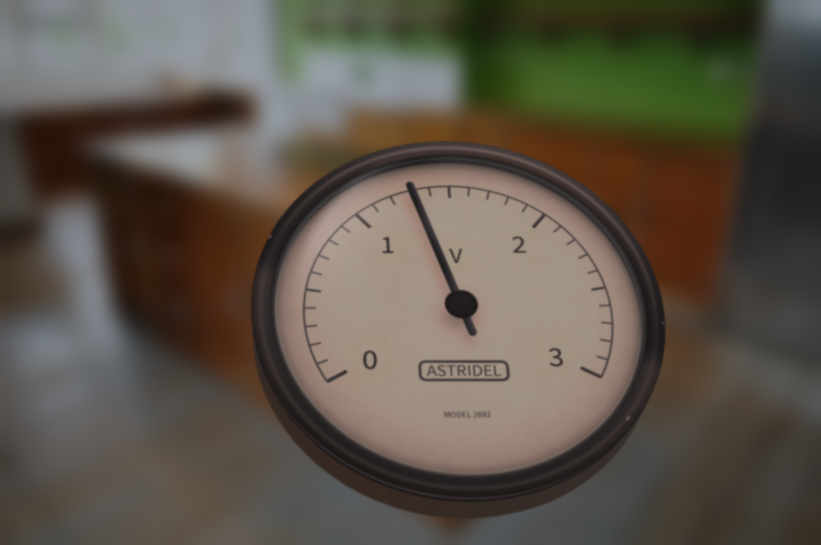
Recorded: 1.3 V
